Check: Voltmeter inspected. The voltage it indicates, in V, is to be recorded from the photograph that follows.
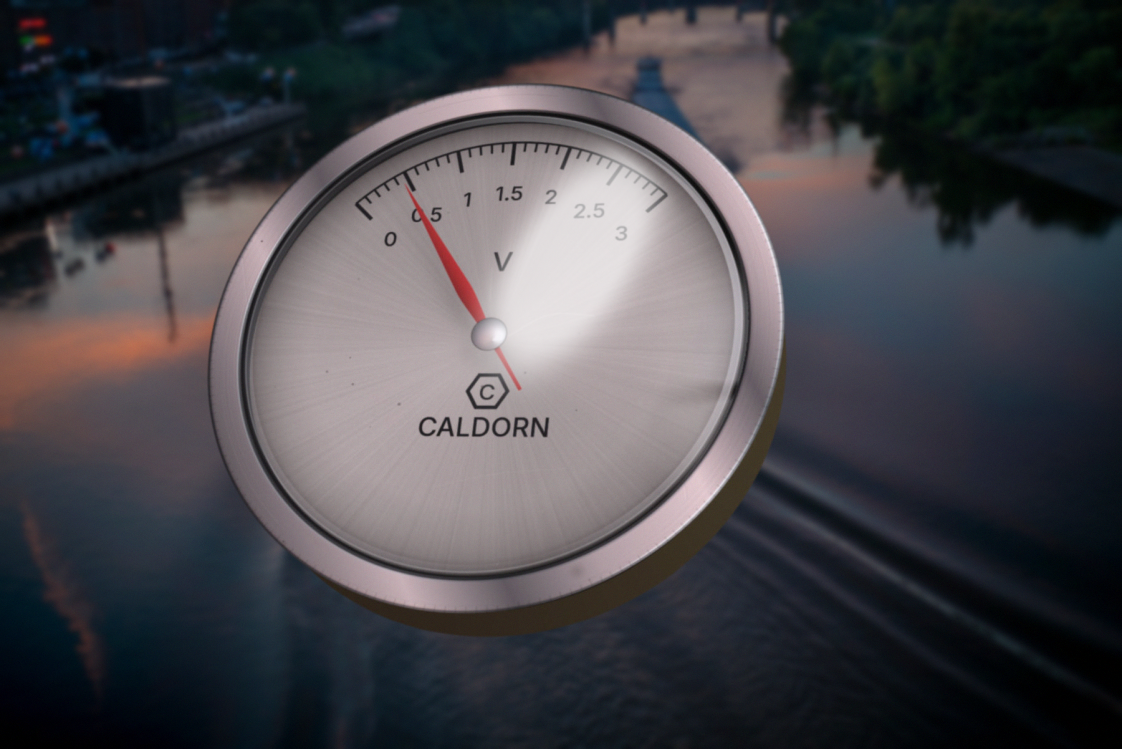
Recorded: 0.45 V
